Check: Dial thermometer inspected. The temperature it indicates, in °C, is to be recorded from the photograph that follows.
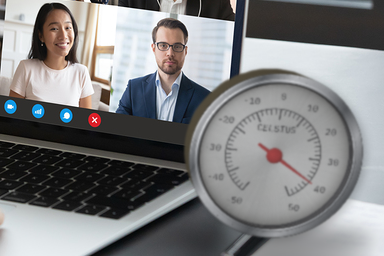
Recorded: 40 °C
